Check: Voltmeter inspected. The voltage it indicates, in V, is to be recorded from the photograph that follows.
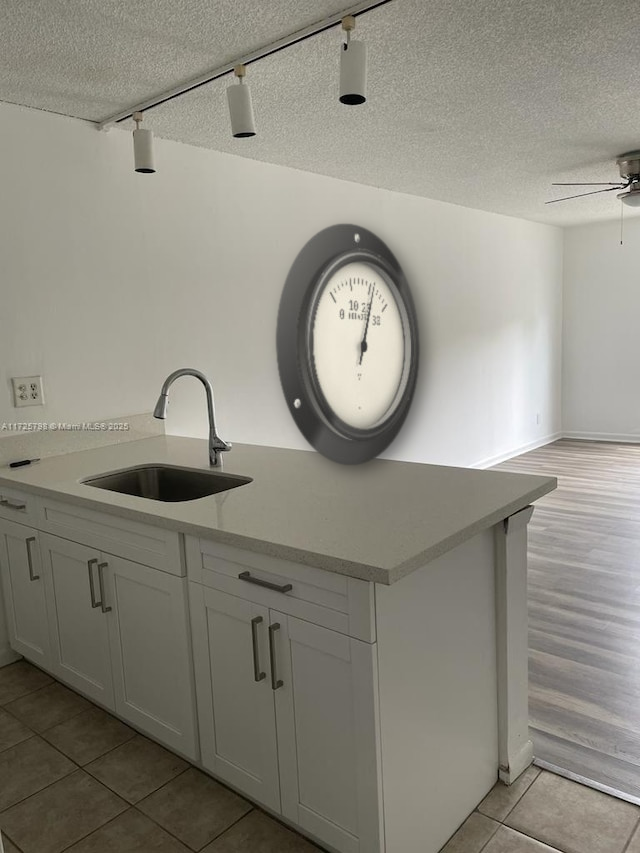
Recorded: 20 V
